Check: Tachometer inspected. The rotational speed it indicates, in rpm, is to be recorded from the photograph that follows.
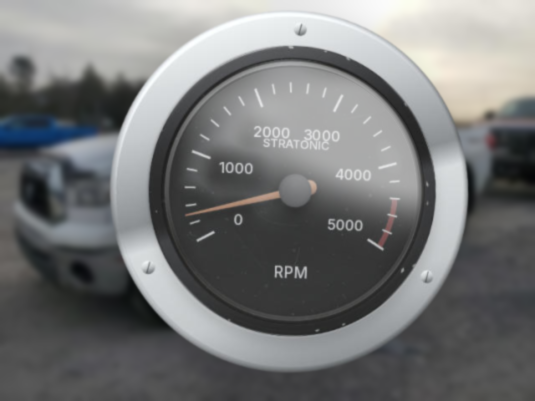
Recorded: 300 rpm
